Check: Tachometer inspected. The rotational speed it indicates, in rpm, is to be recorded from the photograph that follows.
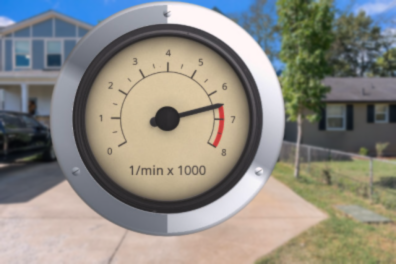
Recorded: 6500 rpm
